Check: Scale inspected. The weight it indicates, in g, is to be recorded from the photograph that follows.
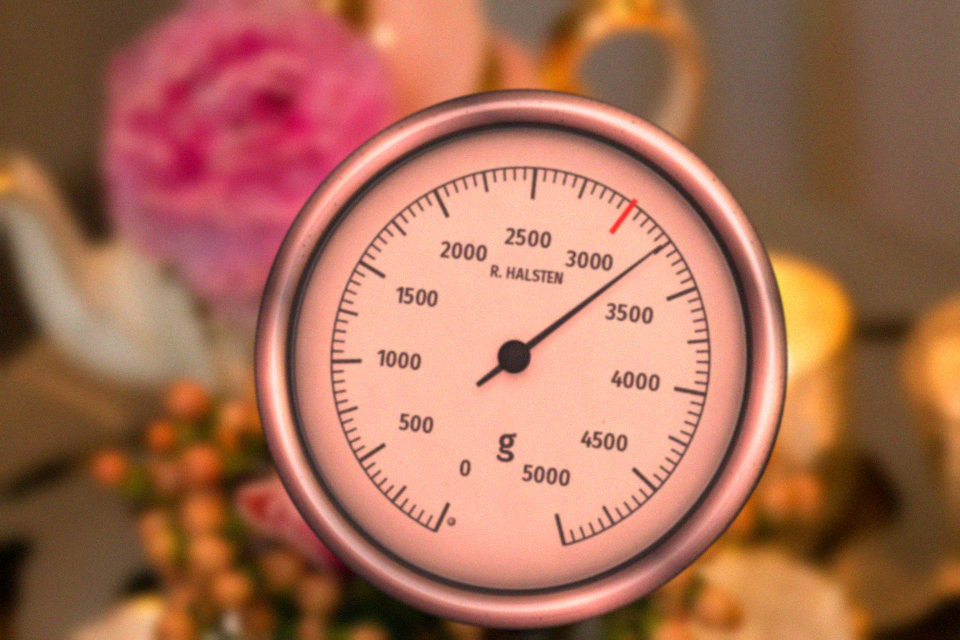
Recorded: 3250 g
